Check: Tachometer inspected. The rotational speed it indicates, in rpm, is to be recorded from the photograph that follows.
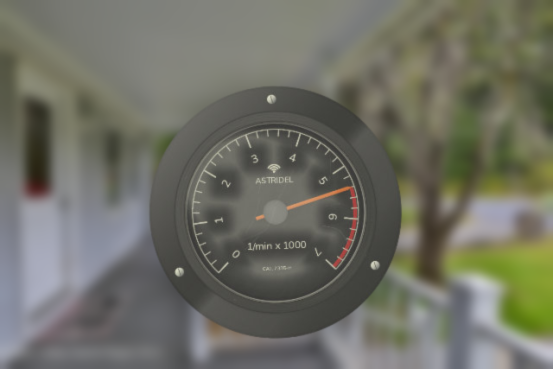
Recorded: 5400 rpm
